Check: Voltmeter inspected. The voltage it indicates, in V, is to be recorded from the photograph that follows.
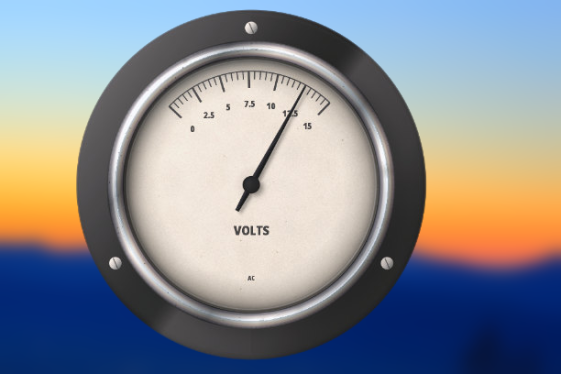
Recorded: 12.5 V
